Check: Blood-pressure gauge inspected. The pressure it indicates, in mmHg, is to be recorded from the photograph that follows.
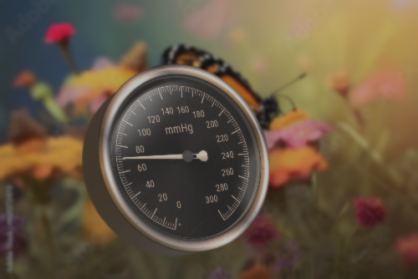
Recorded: 70 mmHg
